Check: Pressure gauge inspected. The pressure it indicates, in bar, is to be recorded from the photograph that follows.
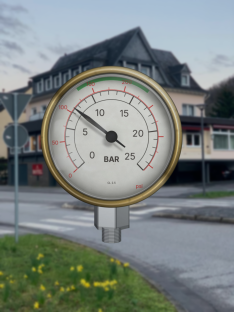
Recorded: 7.5 bar
